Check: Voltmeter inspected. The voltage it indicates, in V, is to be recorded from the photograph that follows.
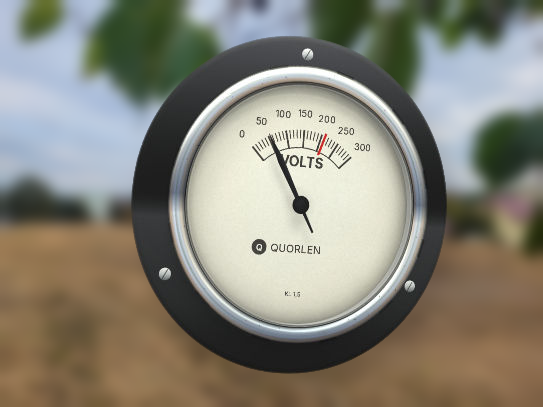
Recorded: 50 V
